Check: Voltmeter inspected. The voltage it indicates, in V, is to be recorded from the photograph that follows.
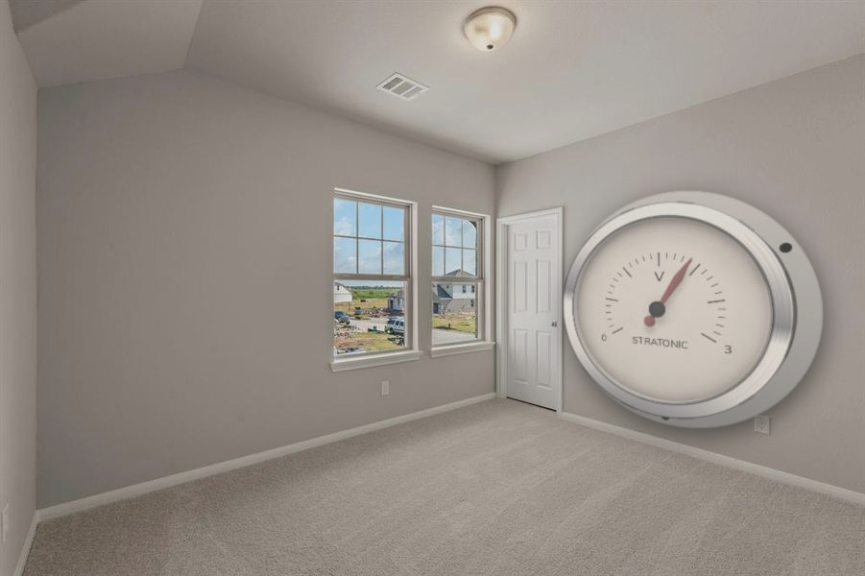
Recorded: 1.9 V
